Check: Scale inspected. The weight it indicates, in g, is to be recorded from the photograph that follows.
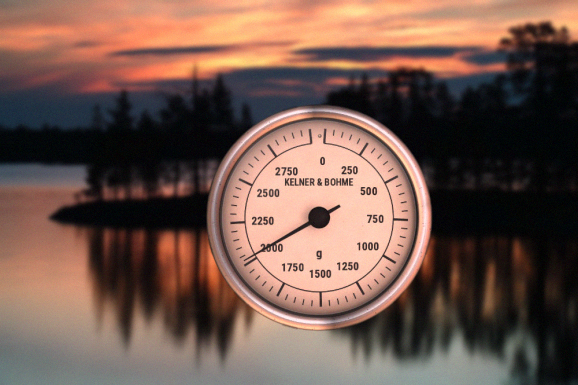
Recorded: 2025 g
